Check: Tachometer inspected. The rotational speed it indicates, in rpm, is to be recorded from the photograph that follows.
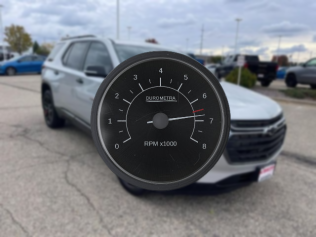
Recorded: 6750 rpm
